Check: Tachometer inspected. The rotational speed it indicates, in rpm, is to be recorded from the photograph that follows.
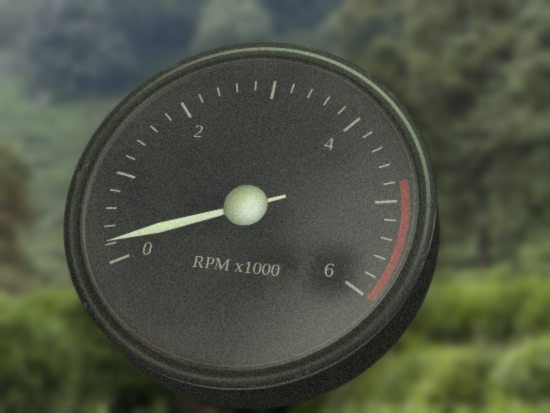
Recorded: 200 rpm
